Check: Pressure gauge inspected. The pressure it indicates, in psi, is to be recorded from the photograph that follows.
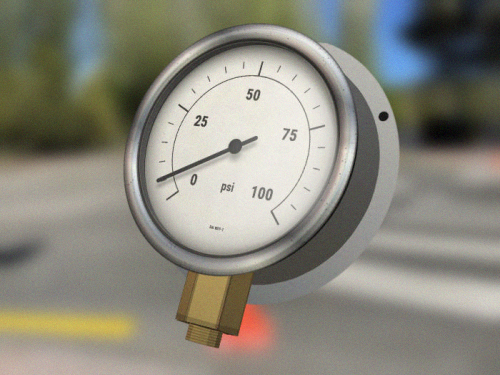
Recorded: 5 psi
